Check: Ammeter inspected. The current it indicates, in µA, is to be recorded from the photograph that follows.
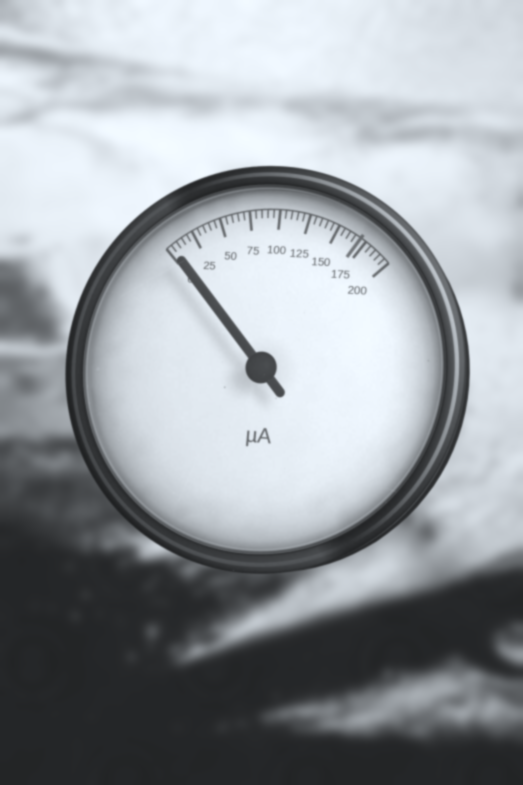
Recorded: 5 µA
